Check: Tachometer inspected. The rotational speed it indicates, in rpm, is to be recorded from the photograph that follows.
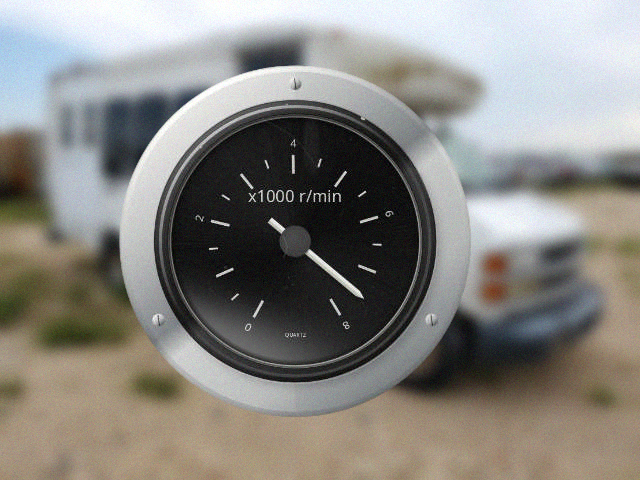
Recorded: 7500 rpm
